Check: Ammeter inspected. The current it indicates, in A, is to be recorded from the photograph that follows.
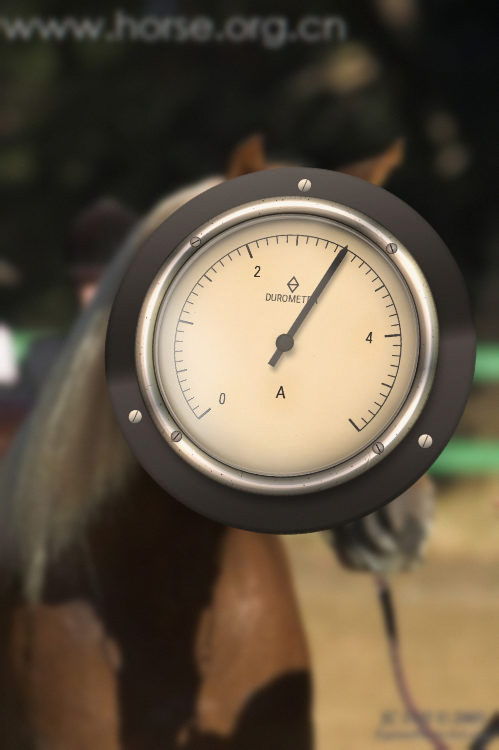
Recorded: 3 A
